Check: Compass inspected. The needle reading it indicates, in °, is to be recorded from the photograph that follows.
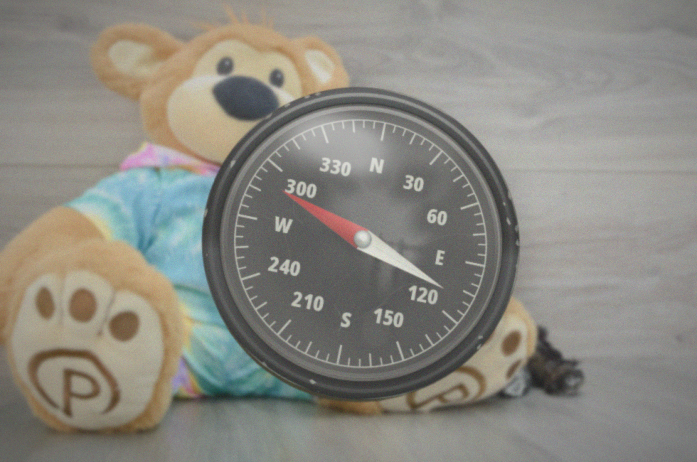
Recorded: 290 °
